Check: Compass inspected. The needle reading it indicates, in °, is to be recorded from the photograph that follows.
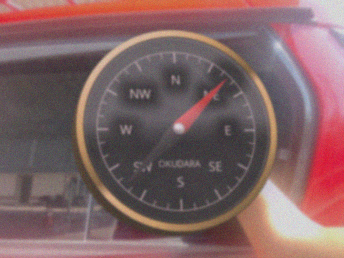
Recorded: 45 °
